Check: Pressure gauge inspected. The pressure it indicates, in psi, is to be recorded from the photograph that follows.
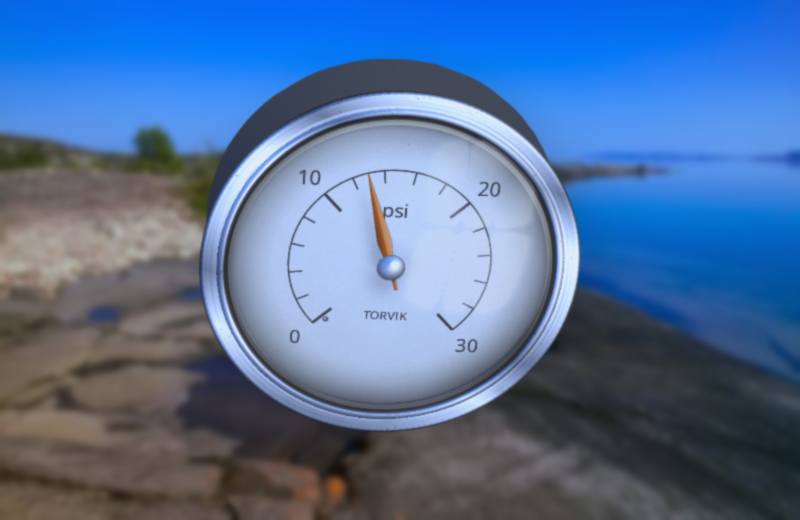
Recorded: 13 psi
